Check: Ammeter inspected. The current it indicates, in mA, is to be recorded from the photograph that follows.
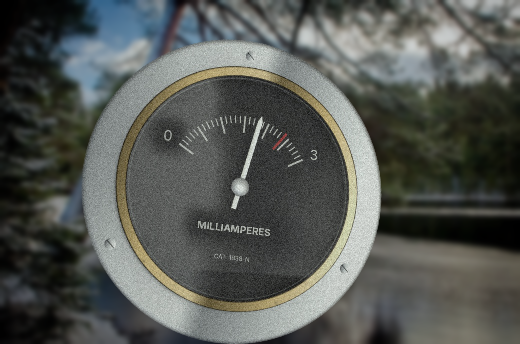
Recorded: 1.8 mA
